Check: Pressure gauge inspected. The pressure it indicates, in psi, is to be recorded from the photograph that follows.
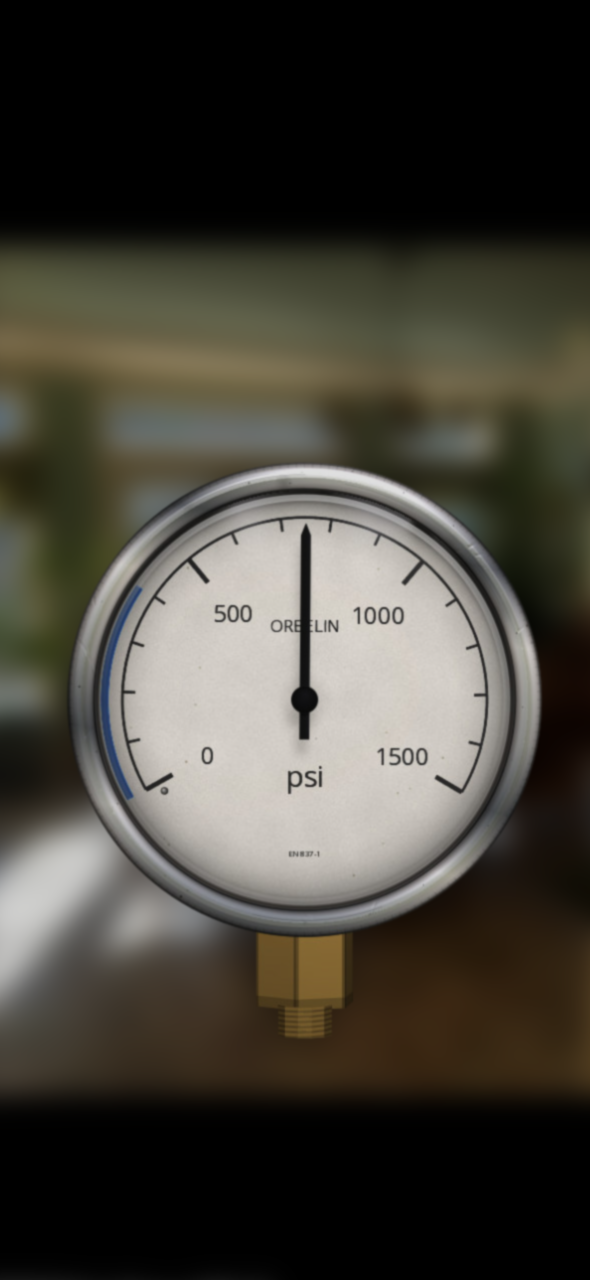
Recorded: 750 psi
